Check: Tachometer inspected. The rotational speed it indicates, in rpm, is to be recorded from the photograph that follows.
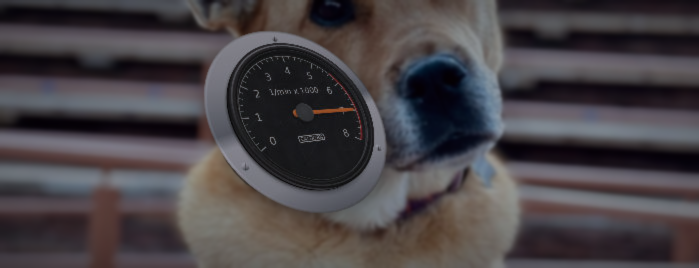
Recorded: 7000 rpm
